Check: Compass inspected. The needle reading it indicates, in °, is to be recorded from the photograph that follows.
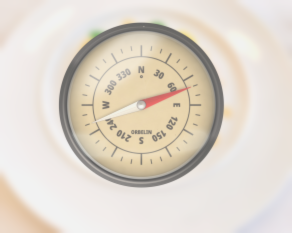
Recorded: 70 °
